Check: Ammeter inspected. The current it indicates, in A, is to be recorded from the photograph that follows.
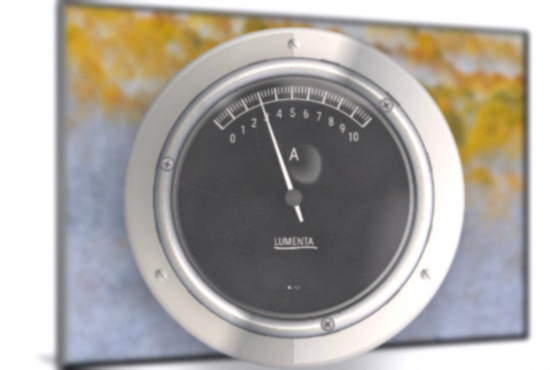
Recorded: 3 A
